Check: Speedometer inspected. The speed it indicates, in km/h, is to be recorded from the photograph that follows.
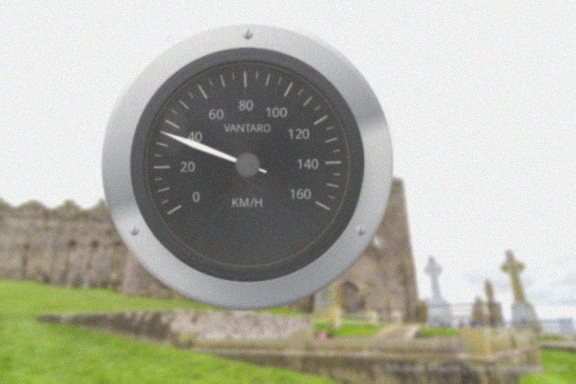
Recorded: 35 km/h
